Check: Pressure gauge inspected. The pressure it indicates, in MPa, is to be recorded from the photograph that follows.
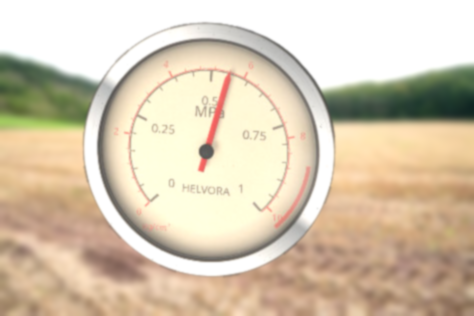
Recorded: 0.55 MPa
